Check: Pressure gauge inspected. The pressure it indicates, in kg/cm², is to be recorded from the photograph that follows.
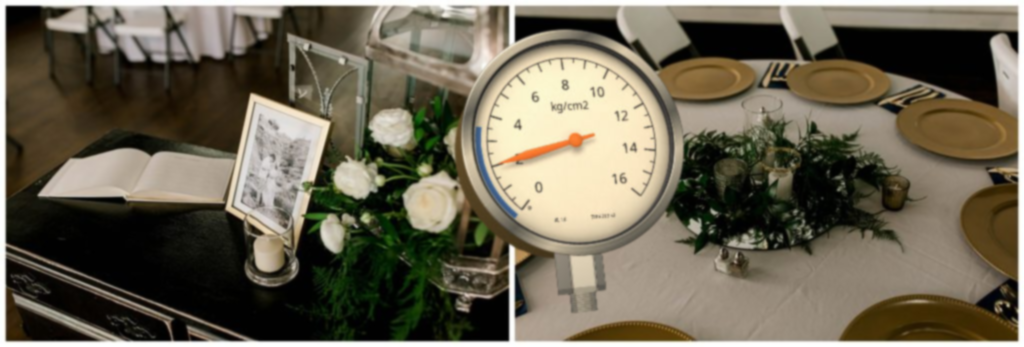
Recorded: 2 kg/cm²
